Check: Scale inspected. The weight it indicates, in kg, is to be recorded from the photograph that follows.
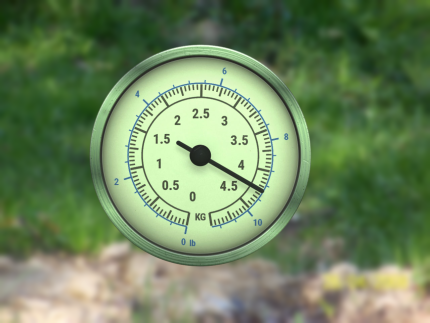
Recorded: 4.25 kg
